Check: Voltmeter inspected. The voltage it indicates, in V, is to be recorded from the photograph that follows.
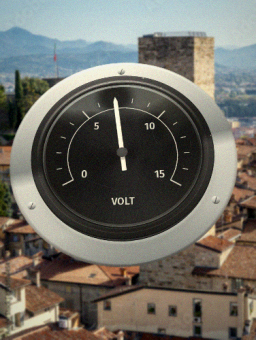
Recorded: 7 V
